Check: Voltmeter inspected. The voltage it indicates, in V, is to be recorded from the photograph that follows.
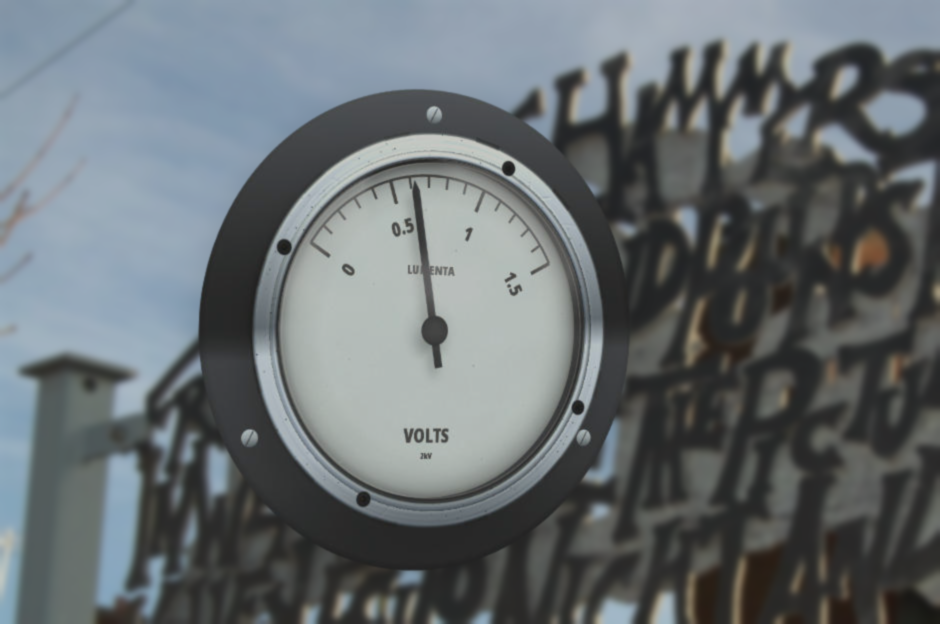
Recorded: 0.6 V
